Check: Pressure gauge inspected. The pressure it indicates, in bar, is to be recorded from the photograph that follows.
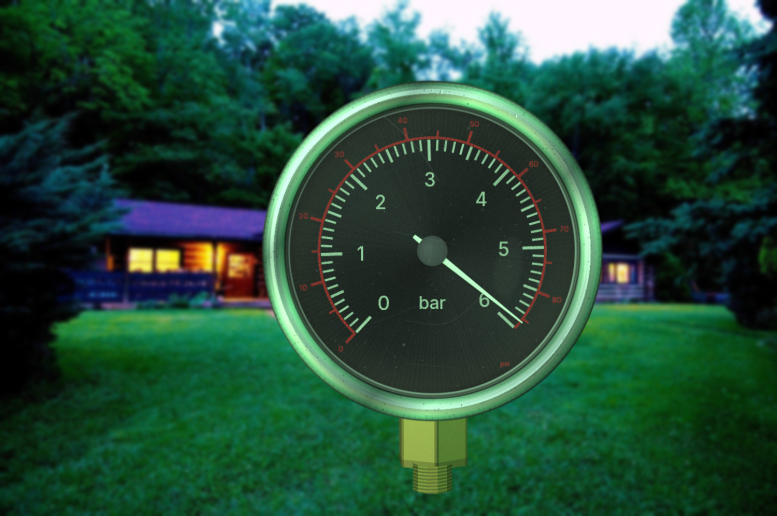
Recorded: 5.9 bar
